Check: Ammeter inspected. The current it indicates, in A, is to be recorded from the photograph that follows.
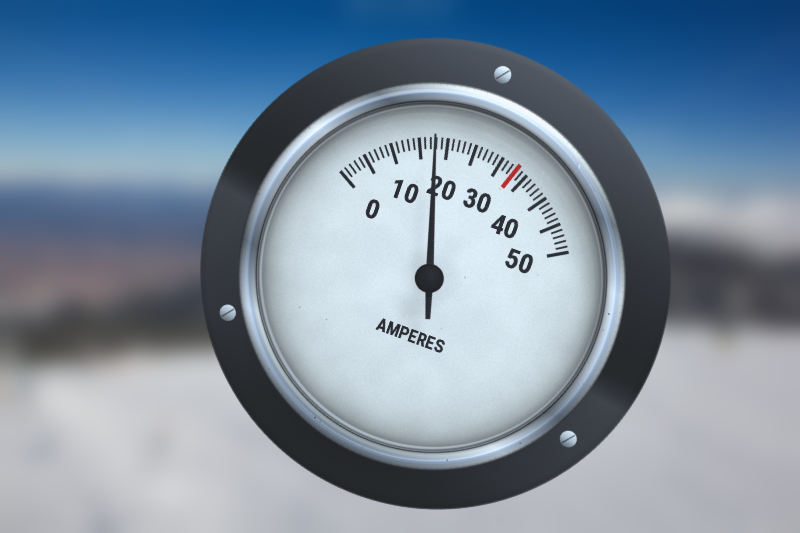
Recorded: 18 A
